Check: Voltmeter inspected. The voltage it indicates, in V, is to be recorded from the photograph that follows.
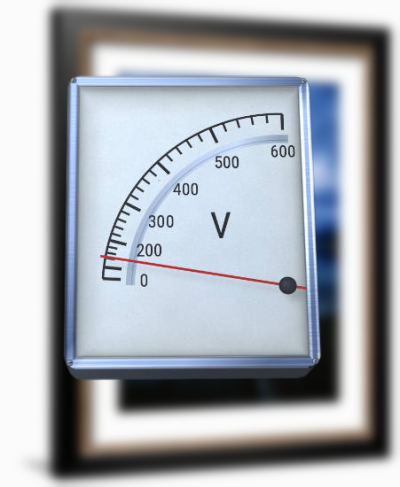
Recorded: 140 V
